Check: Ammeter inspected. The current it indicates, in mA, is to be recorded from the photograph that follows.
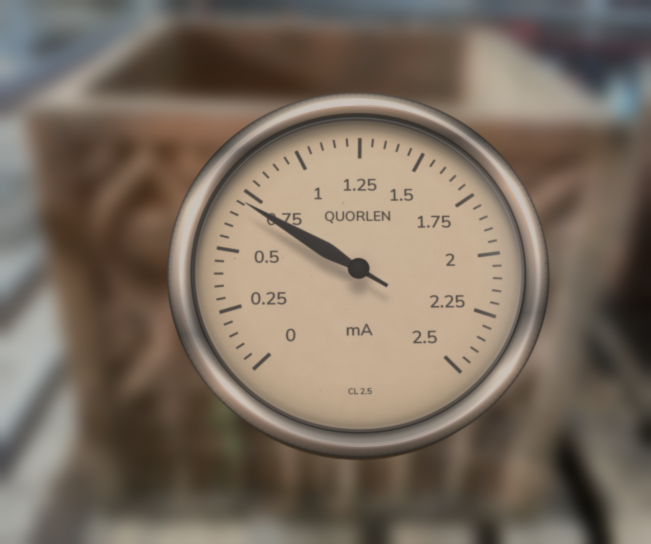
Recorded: 0.7 mA
